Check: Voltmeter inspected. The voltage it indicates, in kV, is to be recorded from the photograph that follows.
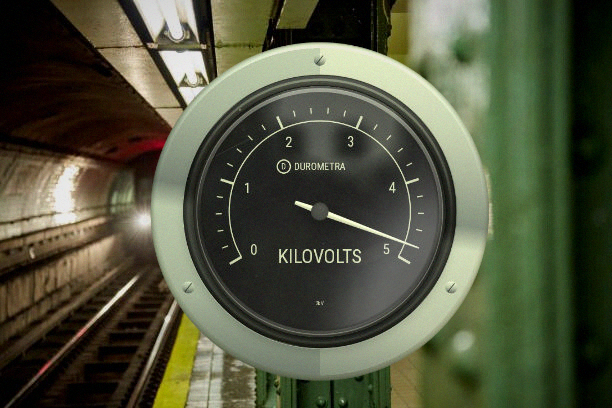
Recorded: 4.8 kV
